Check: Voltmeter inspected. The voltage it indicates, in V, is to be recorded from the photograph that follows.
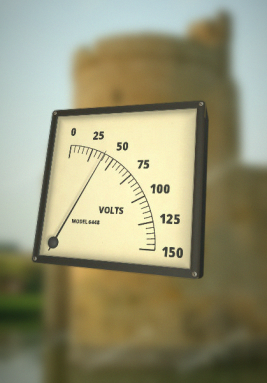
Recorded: 40 V
